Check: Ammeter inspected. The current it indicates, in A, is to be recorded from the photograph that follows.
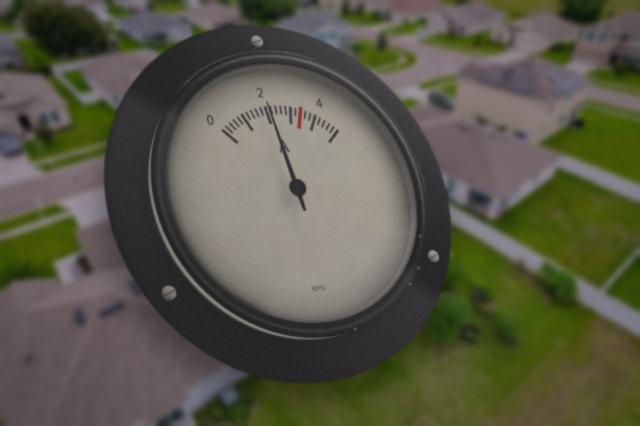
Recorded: 2 A
